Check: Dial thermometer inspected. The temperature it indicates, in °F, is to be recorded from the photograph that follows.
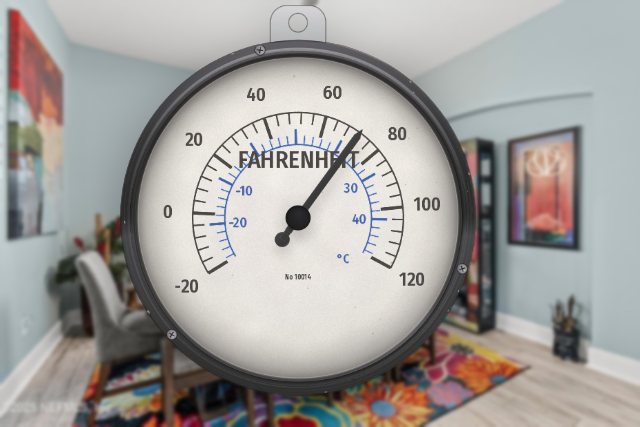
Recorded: 72 °F
